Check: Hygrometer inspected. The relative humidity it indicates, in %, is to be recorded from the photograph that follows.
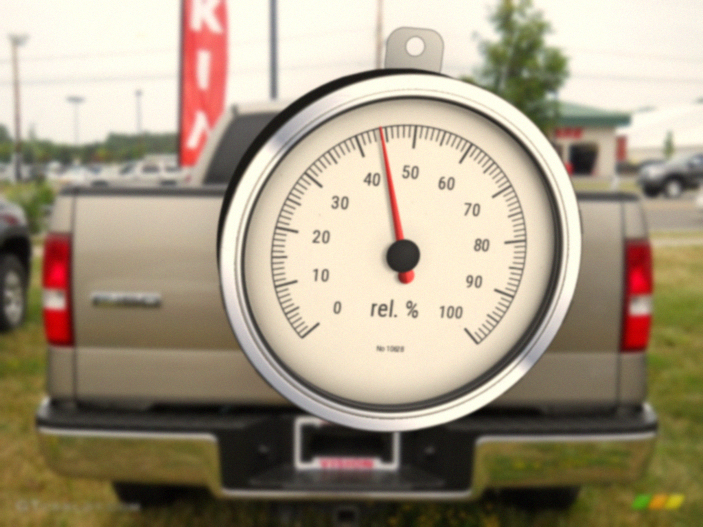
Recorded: 44 %
